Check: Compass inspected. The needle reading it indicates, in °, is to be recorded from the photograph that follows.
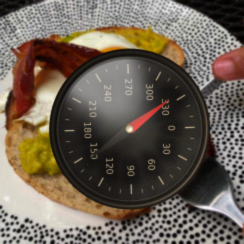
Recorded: 325 °
